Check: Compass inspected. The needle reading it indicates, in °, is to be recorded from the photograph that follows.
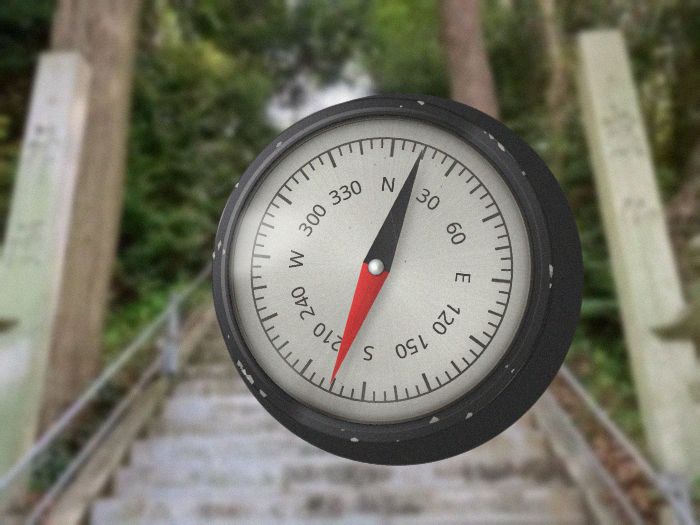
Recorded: 195 °
